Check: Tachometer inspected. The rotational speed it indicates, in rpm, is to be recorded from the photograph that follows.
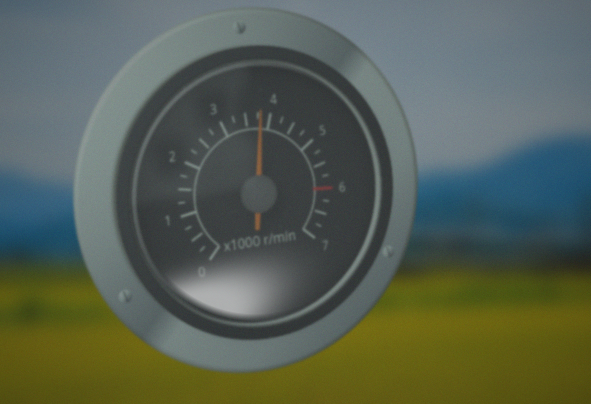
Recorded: 3750 rpm
